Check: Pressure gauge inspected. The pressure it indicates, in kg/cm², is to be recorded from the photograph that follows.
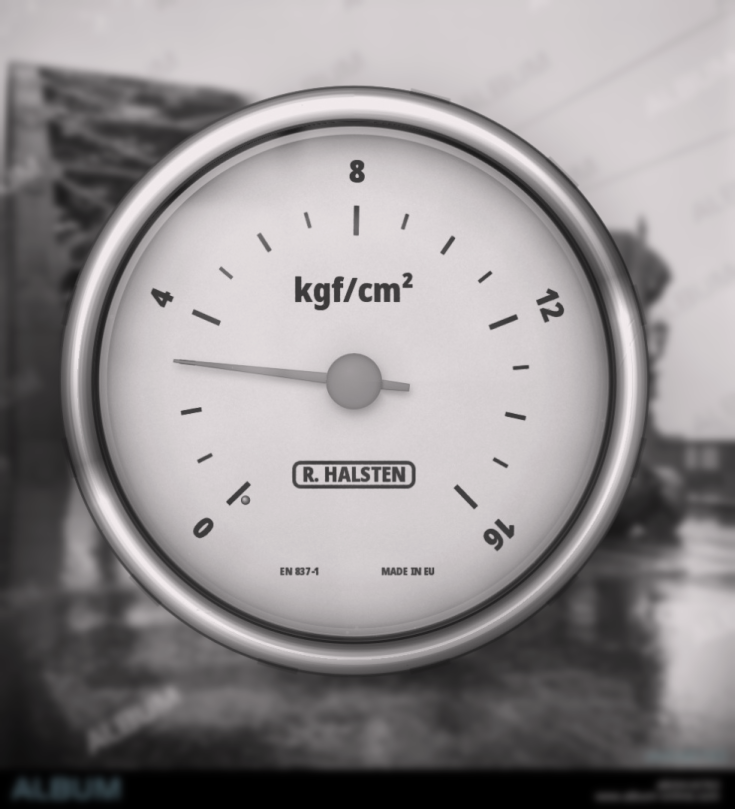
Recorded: 3 kg/cm²
